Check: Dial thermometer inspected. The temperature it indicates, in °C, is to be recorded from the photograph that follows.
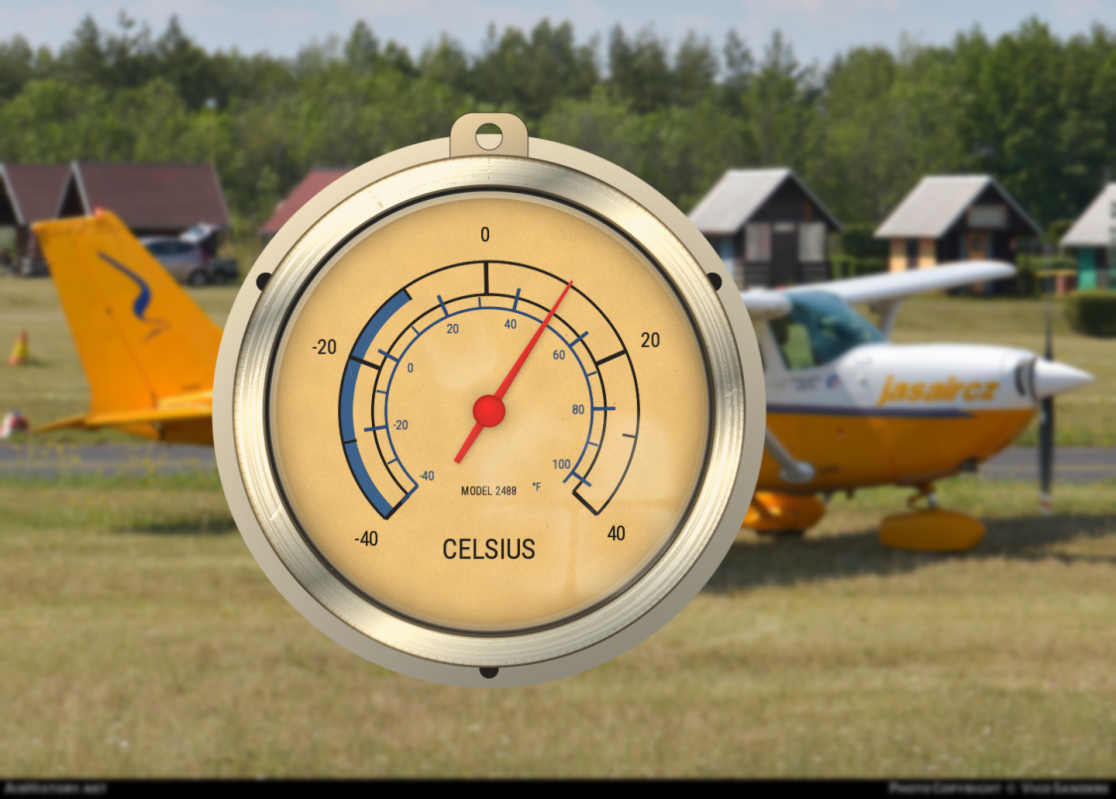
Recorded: 10 °C
